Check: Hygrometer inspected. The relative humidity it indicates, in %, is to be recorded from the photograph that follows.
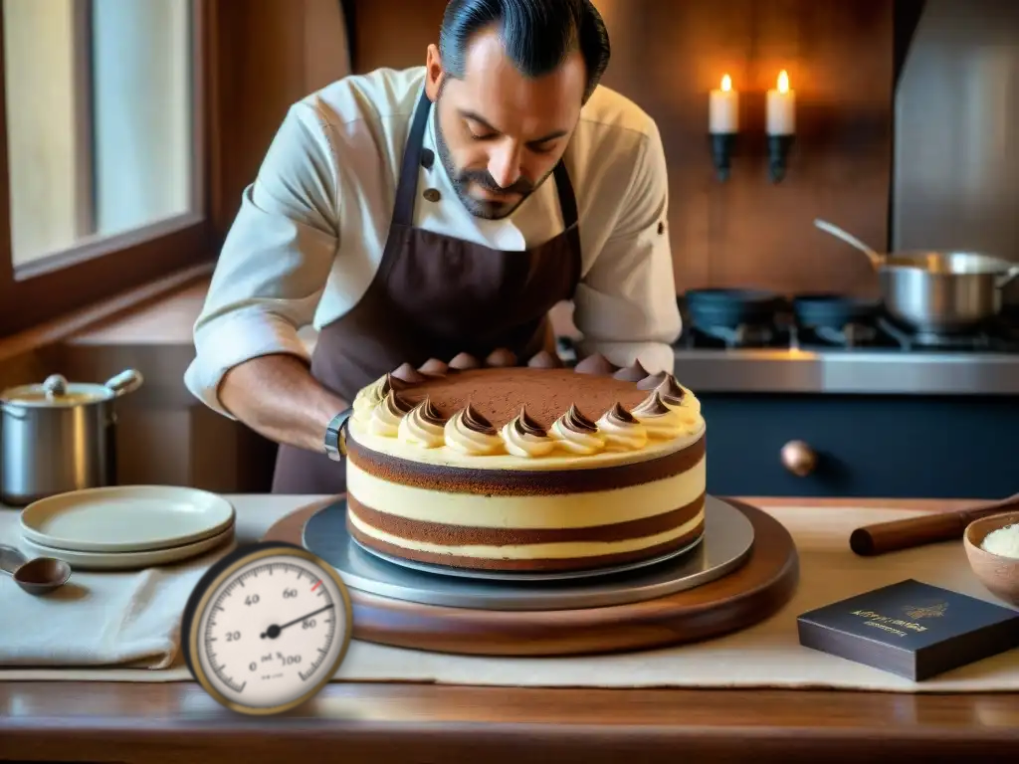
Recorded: 75 %
